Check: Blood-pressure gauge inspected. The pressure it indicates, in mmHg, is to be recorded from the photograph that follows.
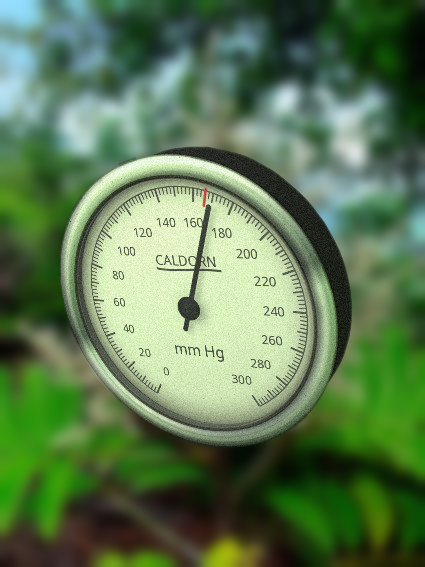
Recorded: 170 mmHg
